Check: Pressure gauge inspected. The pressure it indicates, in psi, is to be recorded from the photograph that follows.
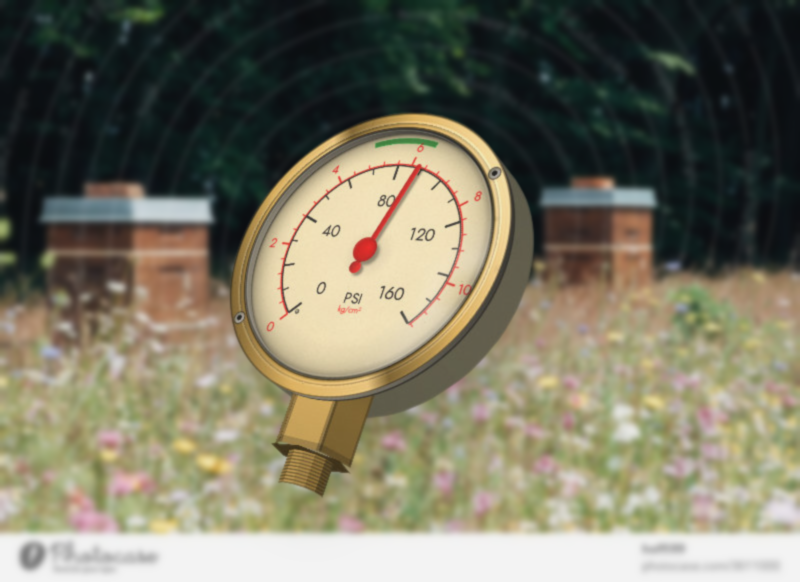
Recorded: 90 psi
